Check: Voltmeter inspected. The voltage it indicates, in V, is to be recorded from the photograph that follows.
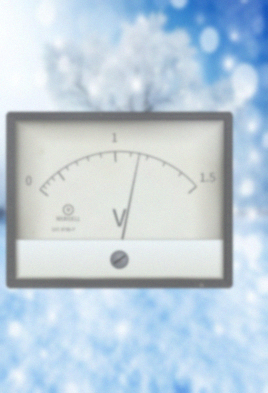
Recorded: 1.15 V
